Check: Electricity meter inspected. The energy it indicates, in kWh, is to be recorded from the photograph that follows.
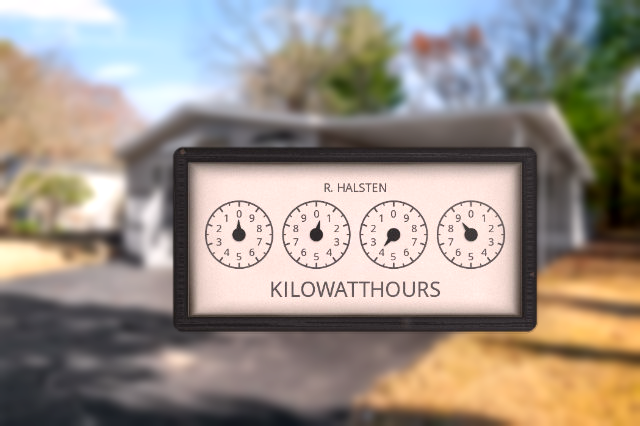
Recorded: 39 kWh
